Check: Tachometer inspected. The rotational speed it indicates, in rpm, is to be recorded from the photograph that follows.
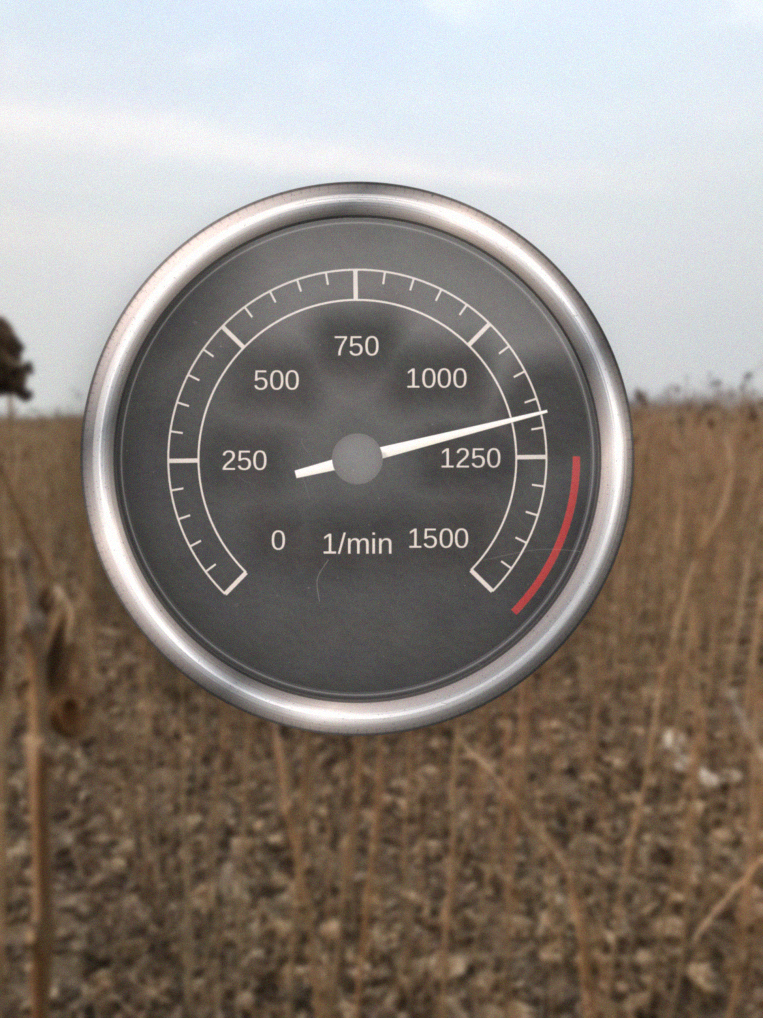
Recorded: 1175 rpm
